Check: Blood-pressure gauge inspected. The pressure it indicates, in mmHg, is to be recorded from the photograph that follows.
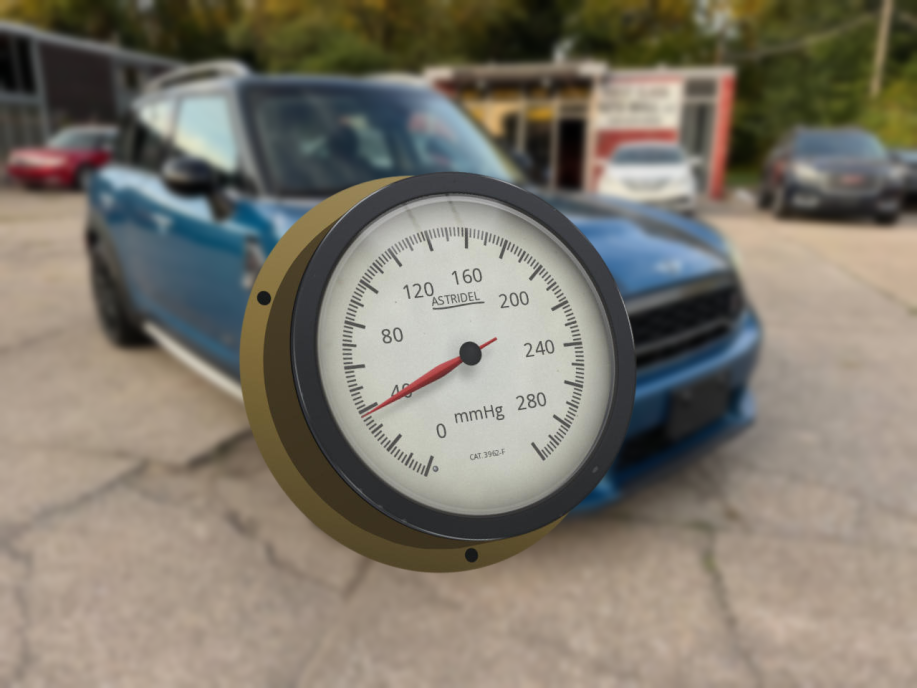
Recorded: 38 mmHg
